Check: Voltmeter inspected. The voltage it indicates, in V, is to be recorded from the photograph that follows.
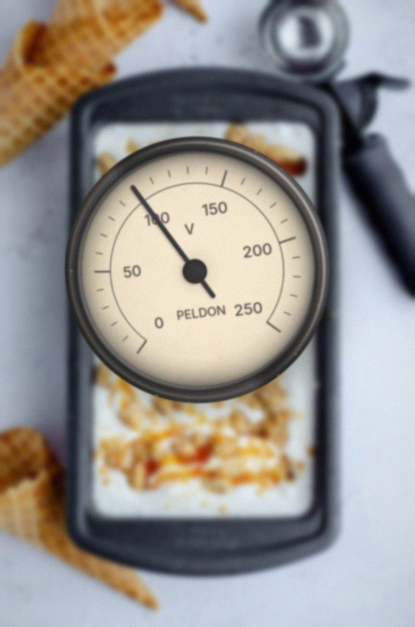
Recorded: 100 V
